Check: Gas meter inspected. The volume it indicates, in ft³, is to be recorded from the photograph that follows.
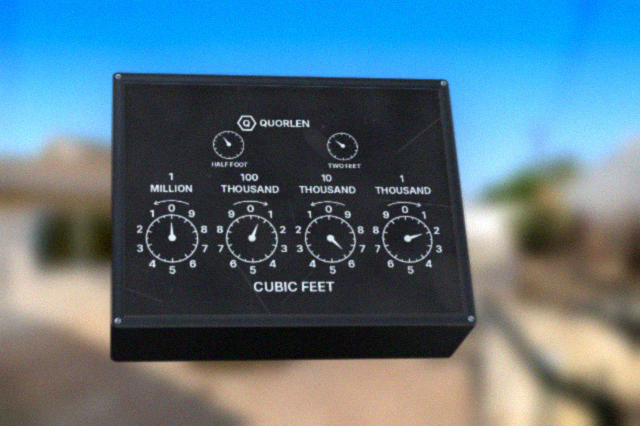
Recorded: 6200 ft³
